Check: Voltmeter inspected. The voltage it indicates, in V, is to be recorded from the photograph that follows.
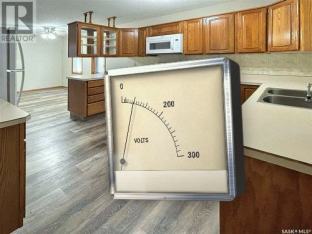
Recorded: 100 V
